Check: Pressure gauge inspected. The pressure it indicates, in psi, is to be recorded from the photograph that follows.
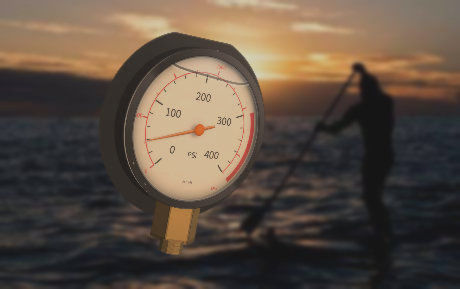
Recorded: 40 psi
